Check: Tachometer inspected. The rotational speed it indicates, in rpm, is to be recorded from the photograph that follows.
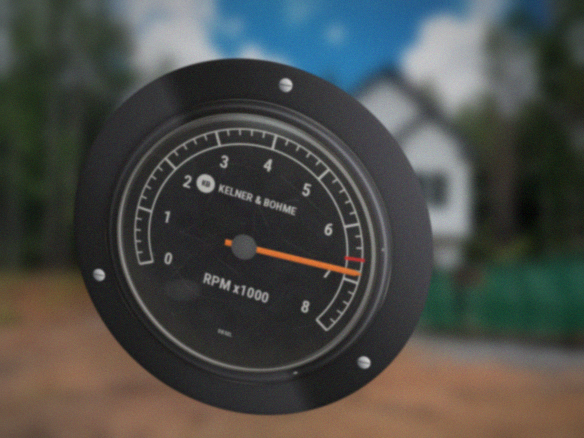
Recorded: 6800 rpm
